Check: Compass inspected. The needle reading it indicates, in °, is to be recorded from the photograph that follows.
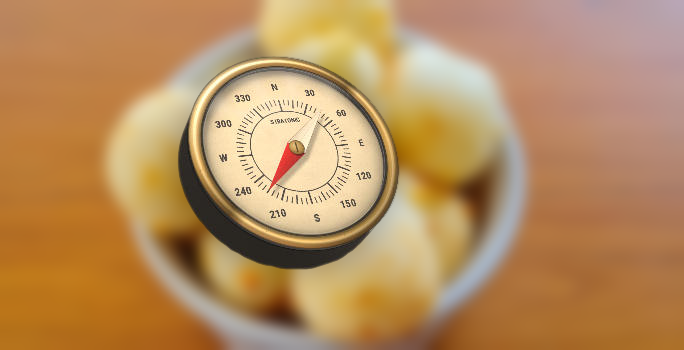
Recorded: 225 °
